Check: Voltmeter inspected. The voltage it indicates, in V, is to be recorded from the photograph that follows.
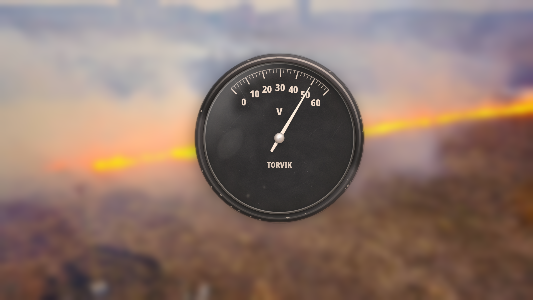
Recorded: 50 V
